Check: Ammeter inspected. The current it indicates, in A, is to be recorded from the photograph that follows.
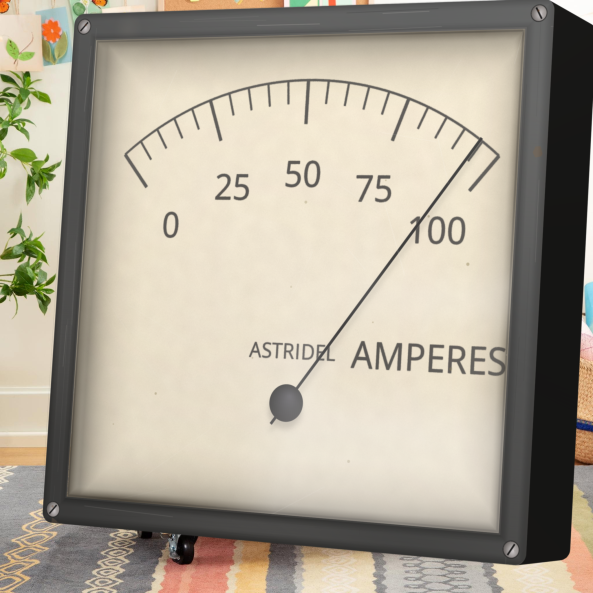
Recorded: 95 A
